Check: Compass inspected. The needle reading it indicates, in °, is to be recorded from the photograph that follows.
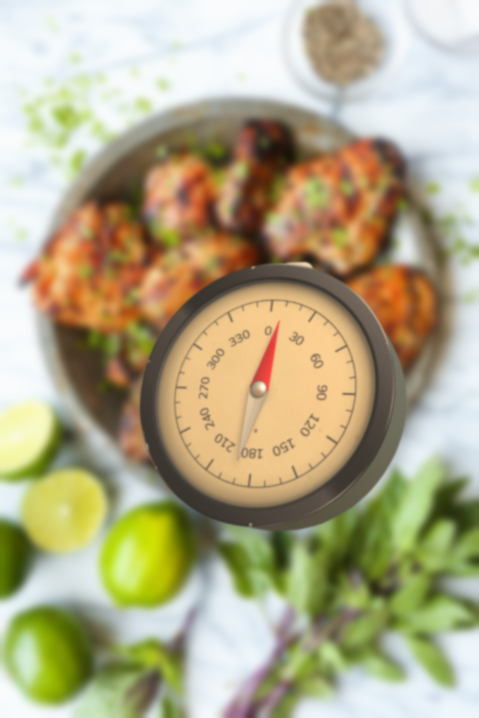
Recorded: 10 °
